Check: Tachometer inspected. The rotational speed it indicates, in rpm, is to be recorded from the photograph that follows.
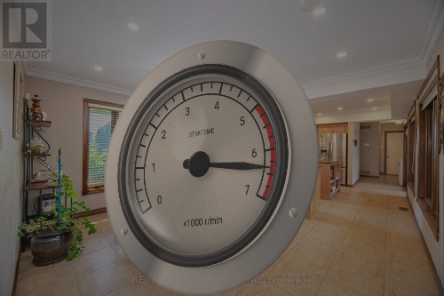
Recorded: 6375 rpm
